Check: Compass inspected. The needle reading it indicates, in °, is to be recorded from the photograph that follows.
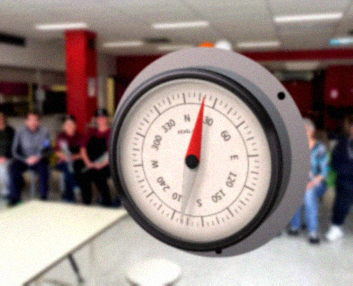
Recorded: 20 °
